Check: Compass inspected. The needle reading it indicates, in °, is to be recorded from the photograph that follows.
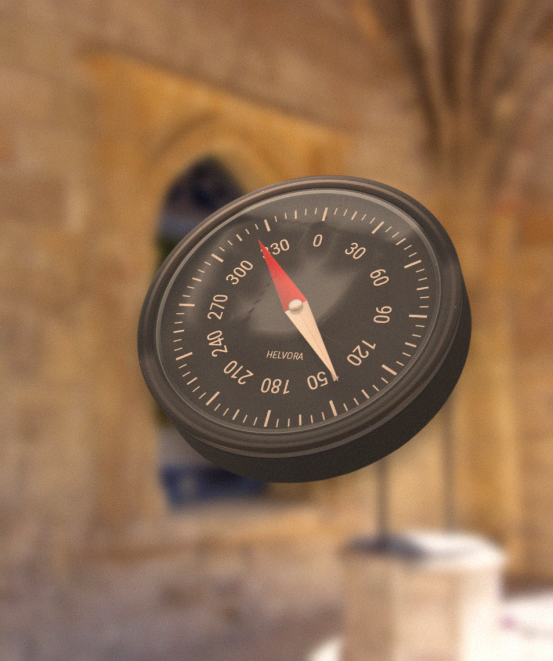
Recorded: 322.5 °
